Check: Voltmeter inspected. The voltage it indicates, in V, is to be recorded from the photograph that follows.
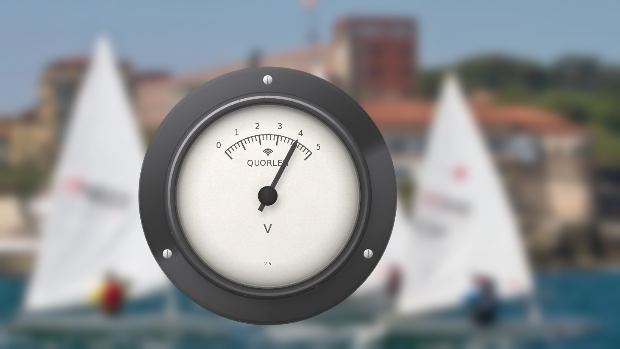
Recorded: 4 V
